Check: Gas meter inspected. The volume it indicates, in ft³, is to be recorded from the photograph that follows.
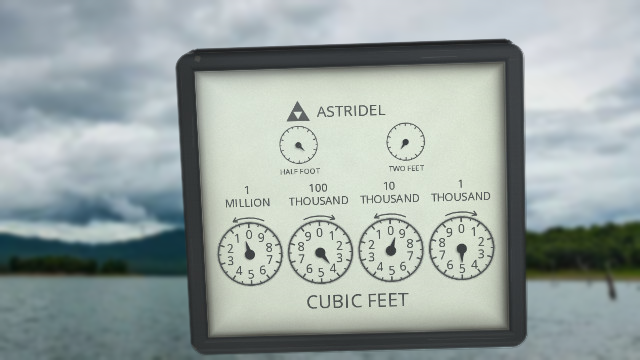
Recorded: 39500 ft³
